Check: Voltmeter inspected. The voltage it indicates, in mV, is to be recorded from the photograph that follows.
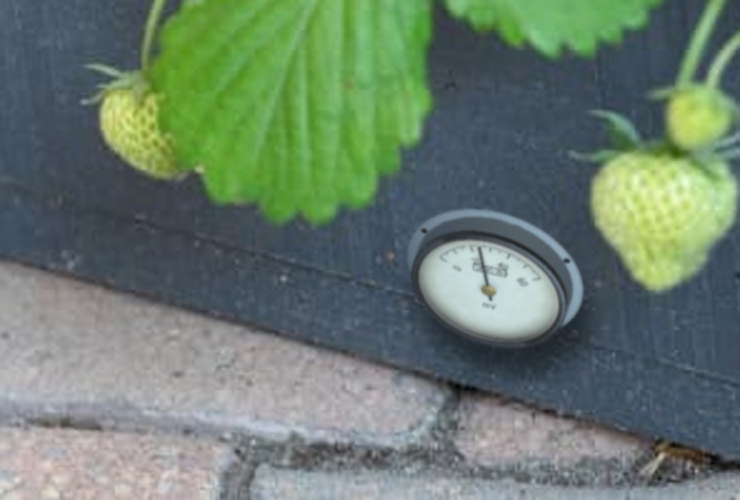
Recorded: 25 mV
